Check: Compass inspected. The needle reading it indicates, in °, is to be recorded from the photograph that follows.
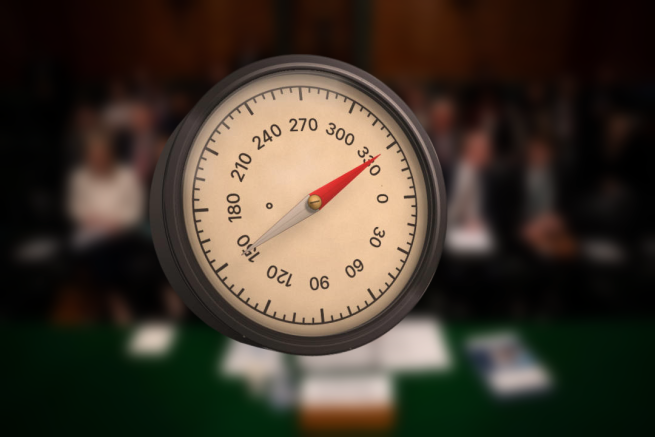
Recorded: 330 °
